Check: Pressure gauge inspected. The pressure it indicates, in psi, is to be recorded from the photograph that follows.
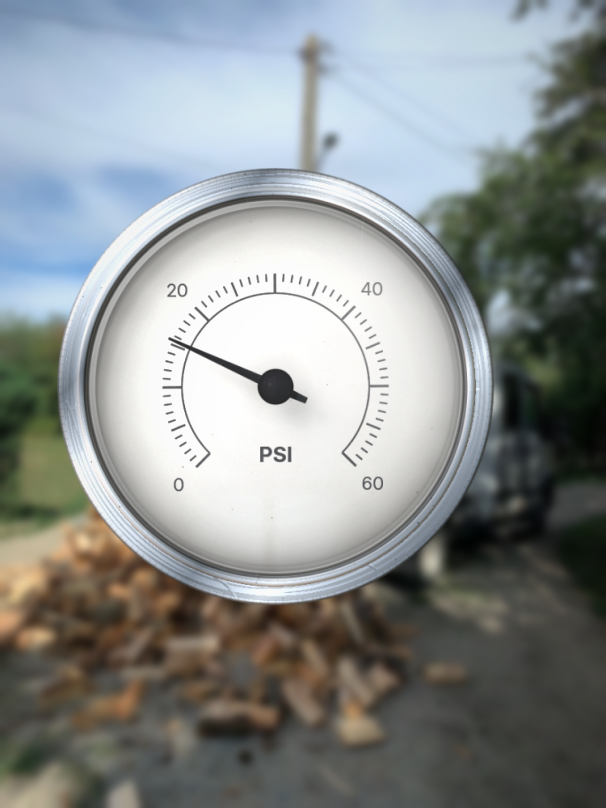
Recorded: 15.5 psi
